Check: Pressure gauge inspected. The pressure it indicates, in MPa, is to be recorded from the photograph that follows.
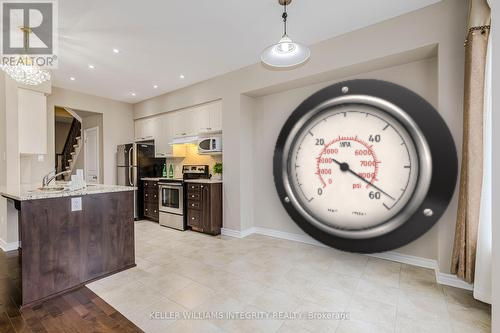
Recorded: 57.5 MPa
